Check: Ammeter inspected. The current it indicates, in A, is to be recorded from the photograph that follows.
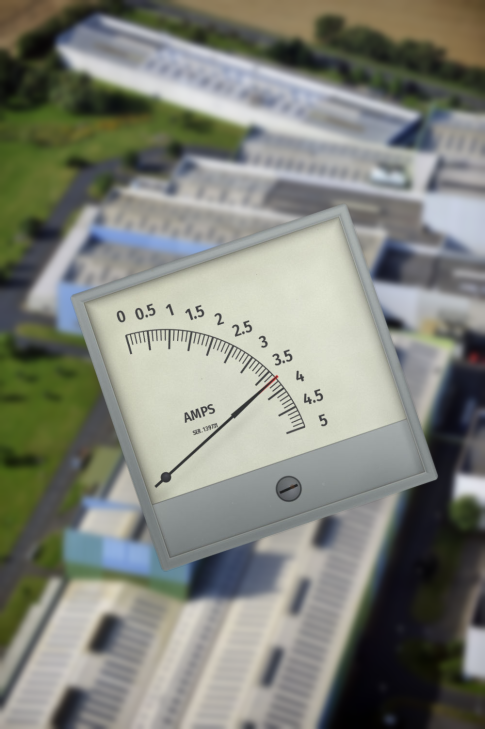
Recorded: 3.7 A
